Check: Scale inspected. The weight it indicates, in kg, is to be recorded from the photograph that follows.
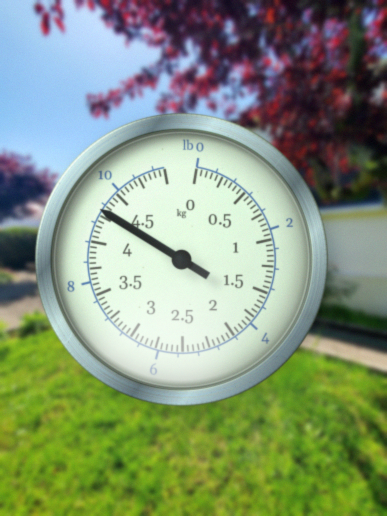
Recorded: 4.3 kg
